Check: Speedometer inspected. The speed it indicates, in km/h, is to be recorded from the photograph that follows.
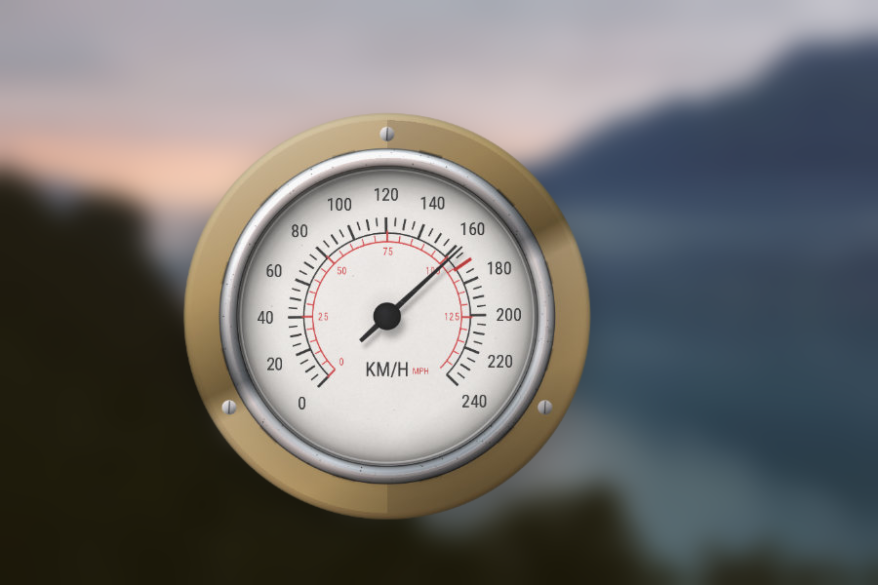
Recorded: 162.5 km/h
